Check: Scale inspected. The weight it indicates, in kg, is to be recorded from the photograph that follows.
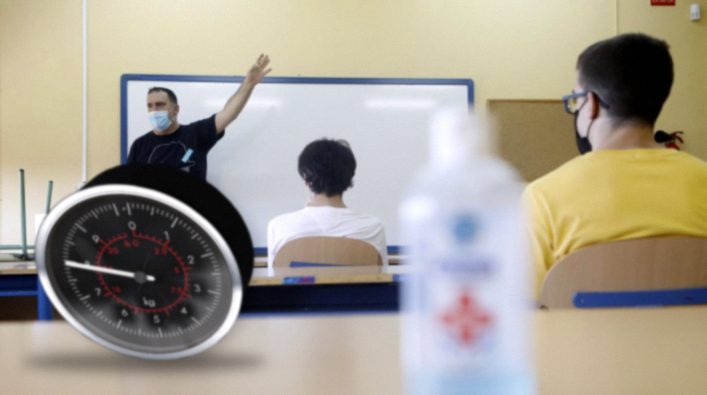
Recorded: 8 kg
